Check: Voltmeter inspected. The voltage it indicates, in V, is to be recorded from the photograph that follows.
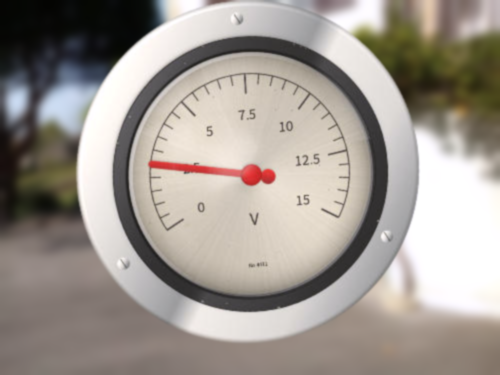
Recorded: 2.5 V
